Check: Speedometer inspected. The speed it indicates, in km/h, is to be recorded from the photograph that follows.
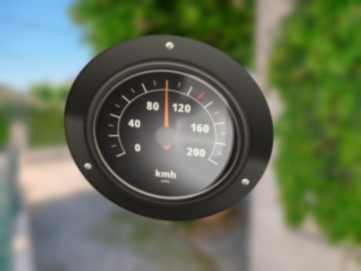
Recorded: 100 km/h
